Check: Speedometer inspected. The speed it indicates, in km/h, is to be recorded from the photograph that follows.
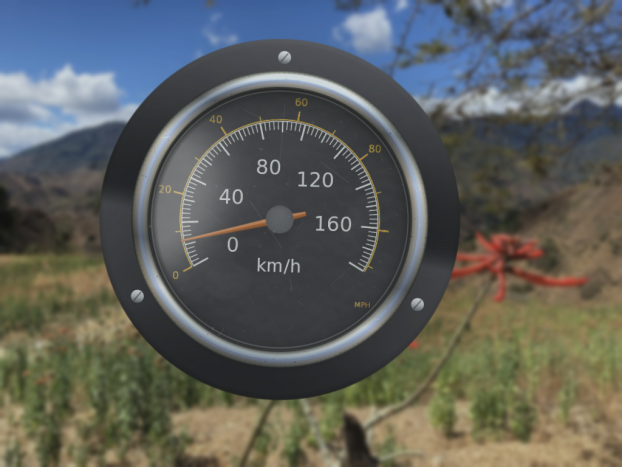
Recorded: 12 km/h
